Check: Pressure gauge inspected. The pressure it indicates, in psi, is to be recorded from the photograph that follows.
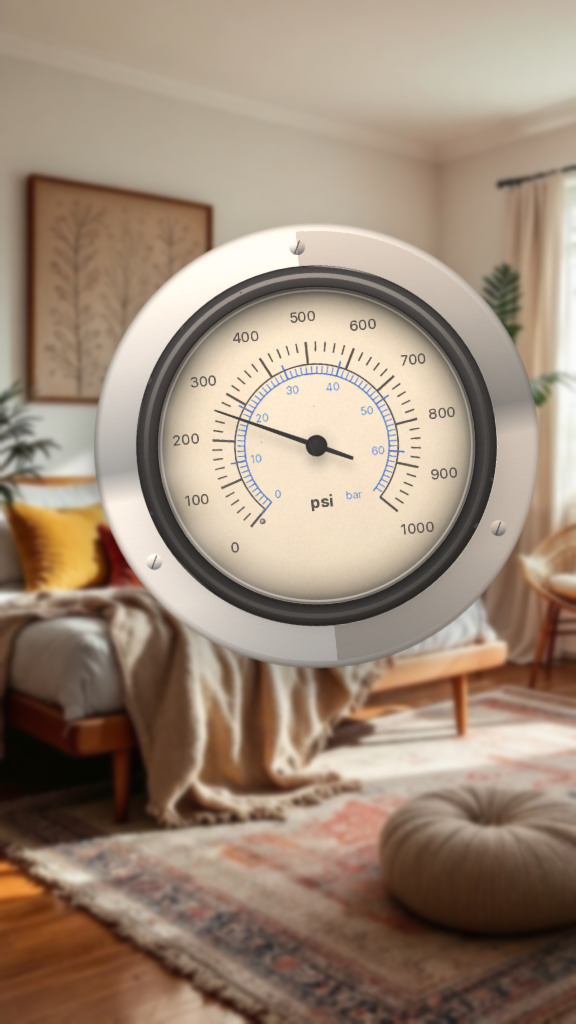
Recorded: 260 psi
